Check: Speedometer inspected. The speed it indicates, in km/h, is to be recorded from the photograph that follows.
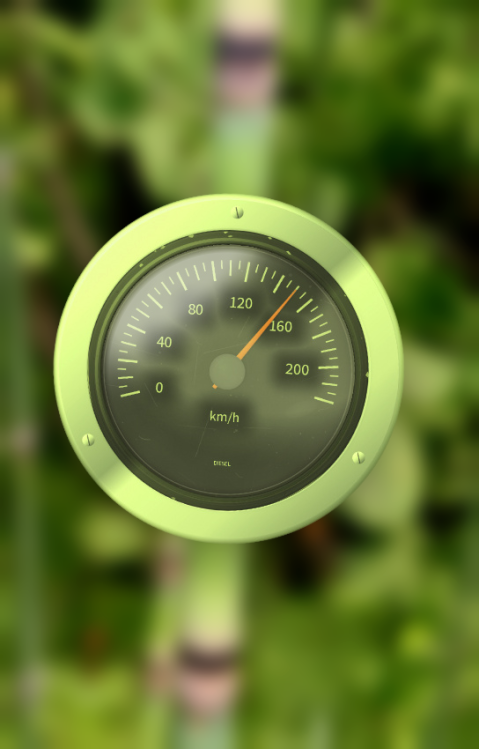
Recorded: 150 km/h
